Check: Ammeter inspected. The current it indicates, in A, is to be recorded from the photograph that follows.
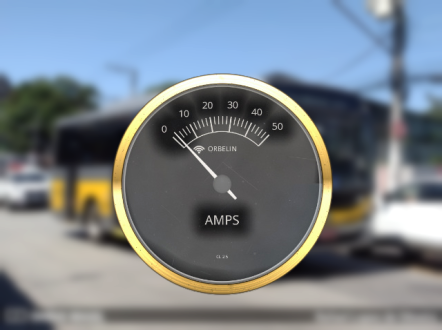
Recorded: 2 A
